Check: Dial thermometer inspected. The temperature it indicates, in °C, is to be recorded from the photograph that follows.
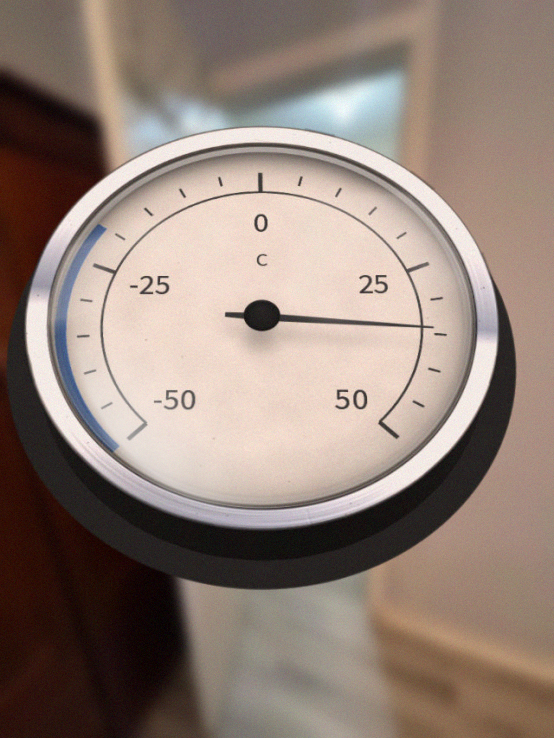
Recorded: 35 °C
